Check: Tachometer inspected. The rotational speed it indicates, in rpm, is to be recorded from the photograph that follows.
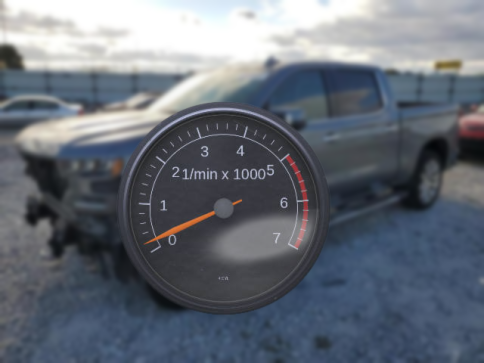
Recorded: 200 rpm
